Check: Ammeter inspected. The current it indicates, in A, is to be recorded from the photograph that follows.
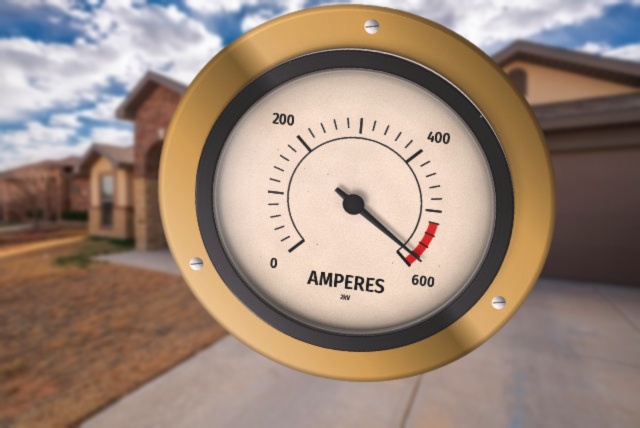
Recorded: 580 A
